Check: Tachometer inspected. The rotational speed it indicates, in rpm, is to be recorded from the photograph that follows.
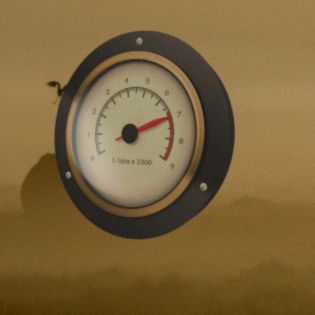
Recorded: 7000 rpm
